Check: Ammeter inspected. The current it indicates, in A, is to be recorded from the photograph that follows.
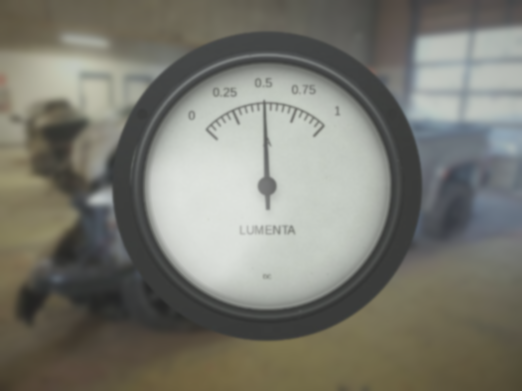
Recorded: 0.5 A
